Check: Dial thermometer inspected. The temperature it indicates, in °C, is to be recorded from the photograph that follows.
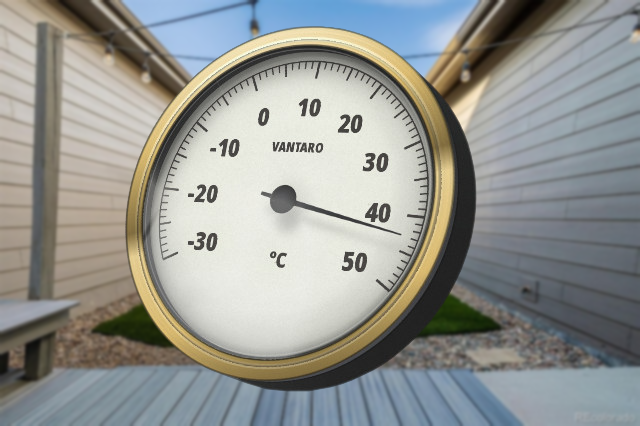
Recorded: 43 °C
